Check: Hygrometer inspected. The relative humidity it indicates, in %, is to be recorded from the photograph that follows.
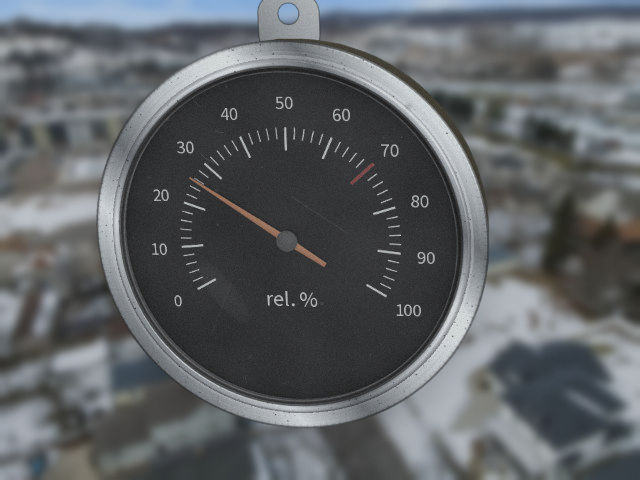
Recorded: 26 %
